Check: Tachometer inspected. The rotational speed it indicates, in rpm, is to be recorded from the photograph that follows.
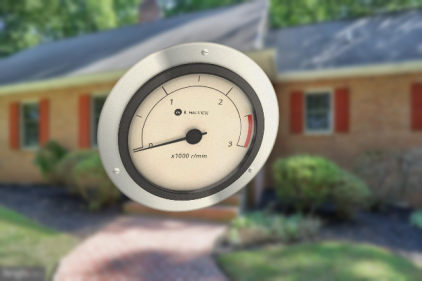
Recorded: 0 rpm
